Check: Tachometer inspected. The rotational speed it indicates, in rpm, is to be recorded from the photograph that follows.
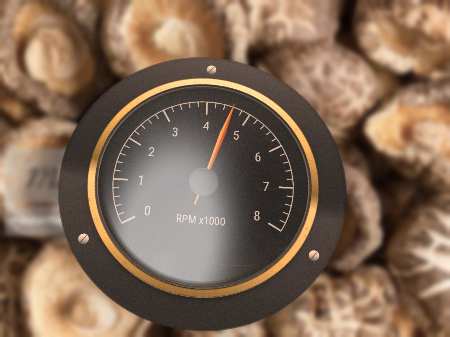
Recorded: 4600 rpm
